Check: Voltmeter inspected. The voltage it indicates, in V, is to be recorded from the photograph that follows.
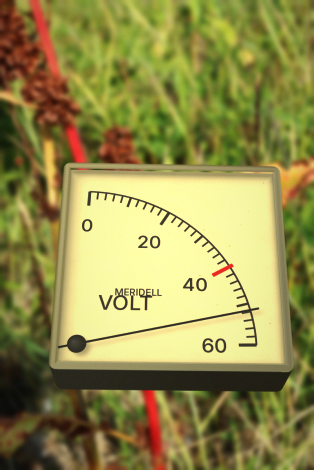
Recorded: 52 V
